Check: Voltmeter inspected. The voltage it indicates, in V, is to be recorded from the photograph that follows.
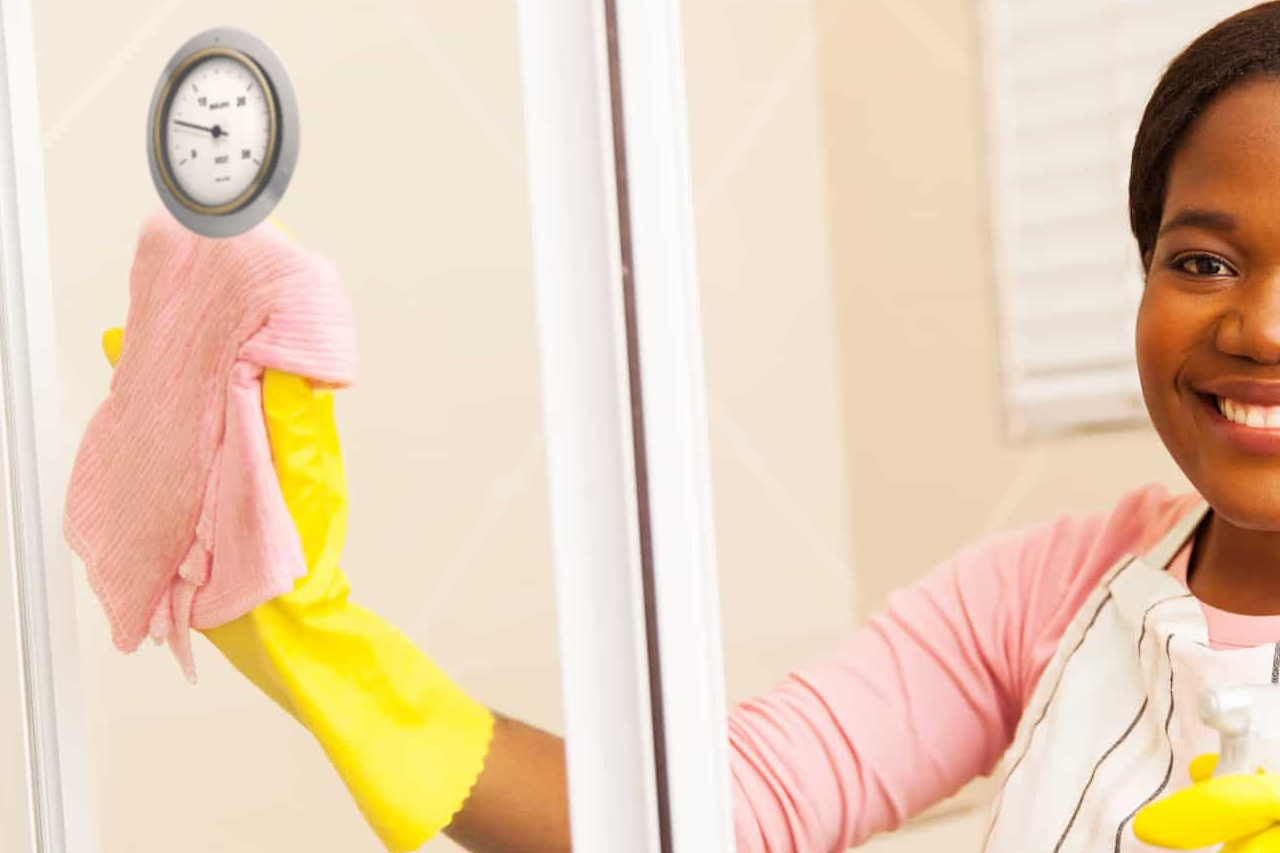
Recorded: 5 V
